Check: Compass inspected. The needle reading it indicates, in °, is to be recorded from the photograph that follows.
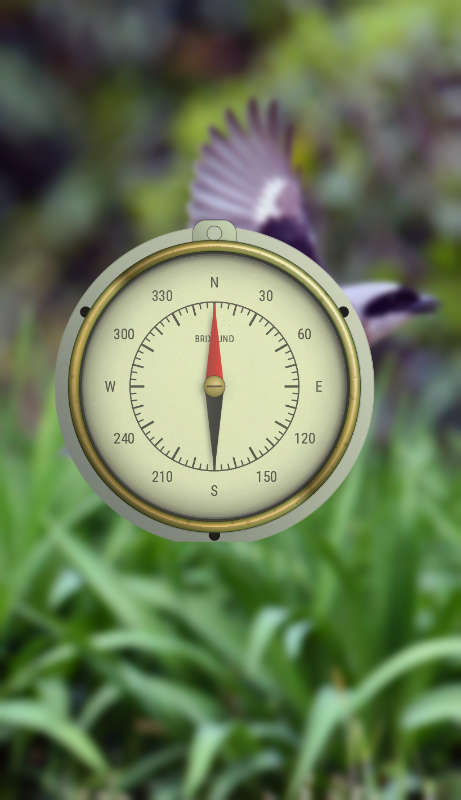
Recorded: 0 °
